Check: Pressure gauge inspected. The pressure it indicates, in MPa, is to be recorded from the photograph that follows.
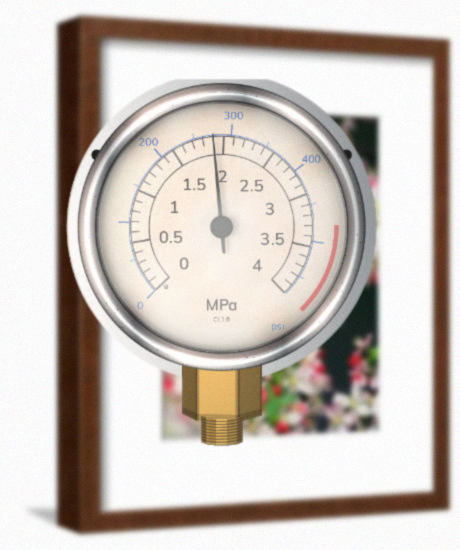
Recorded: 1.9 MPa
